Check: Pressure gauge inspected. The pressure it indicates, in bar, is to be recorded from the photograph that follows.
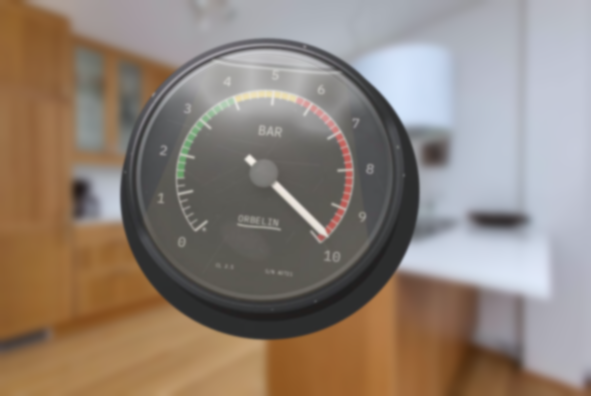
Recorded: 9.8 bar
